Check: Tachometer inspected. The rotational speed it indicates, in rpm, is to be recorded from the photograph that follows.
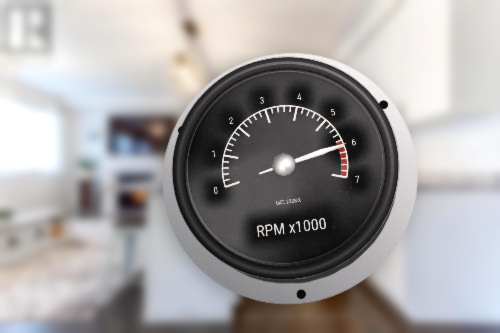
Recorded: 6000 rpm
